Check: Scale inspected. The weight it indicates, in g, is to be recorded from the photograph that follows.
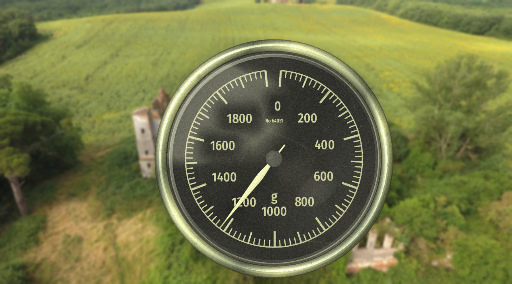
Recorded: 1220 g
